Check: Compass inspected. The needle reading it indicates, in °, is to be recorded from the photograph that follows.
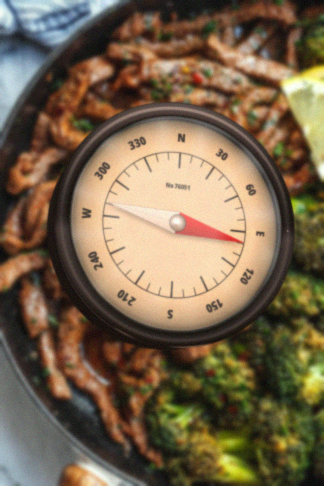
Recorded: 100 °
